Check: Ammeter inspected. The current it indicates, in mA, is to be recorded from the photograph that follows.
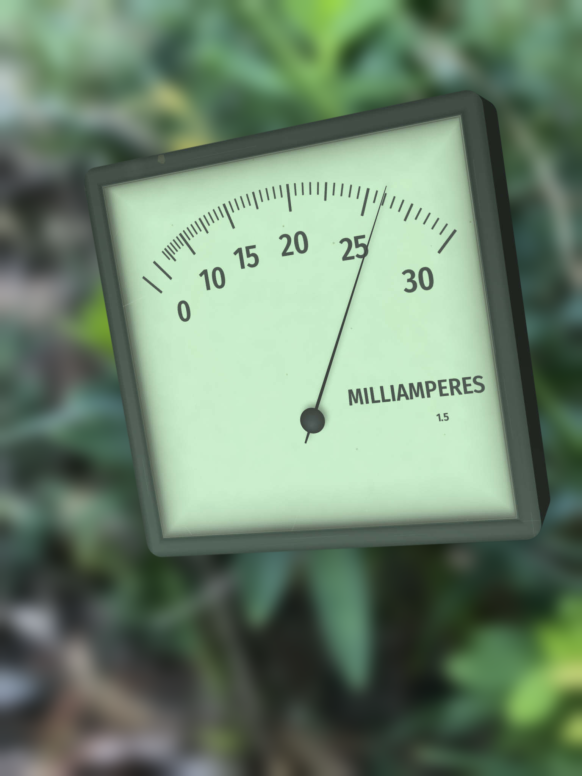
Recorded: 26 mA
